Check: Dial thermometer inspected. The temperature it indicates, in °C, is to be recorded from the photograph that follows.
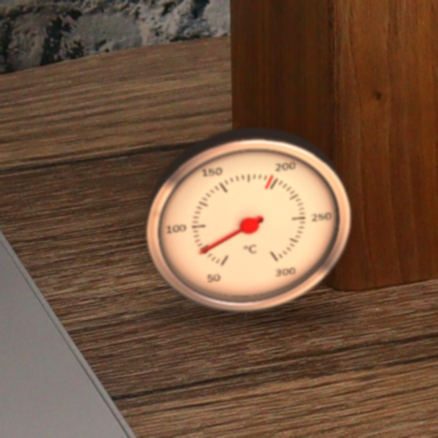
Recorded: 75 °C
